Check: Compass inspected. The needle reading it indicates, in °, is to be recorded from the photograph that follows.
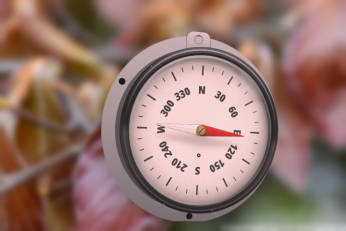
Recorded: 95 °
